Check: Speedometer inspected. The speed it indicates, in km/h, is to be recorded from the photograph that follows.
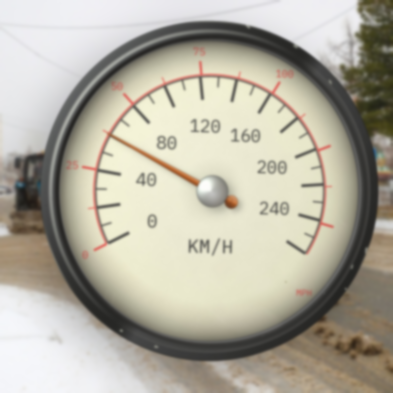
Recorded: 60 km/h
